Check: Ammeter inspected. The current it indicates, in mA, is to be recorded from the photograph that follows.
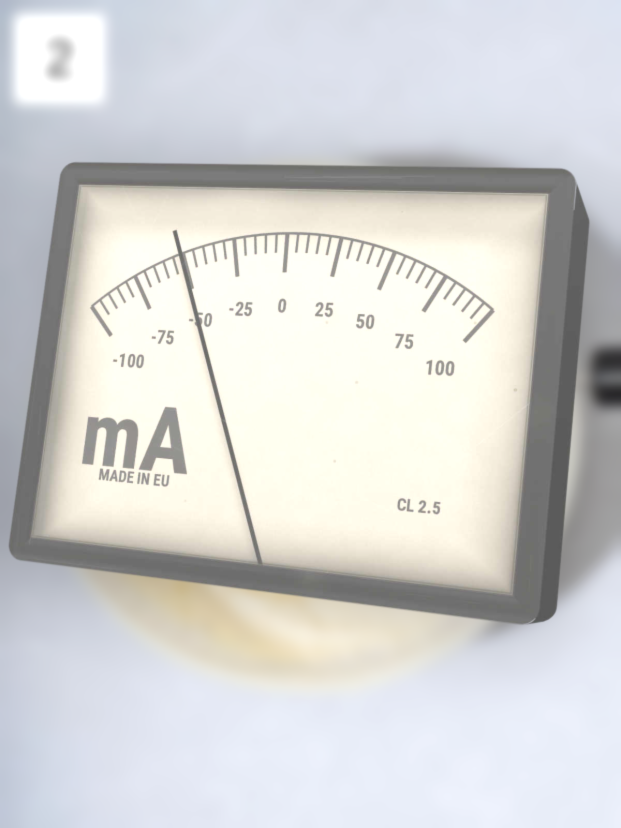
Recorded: -50 mA
